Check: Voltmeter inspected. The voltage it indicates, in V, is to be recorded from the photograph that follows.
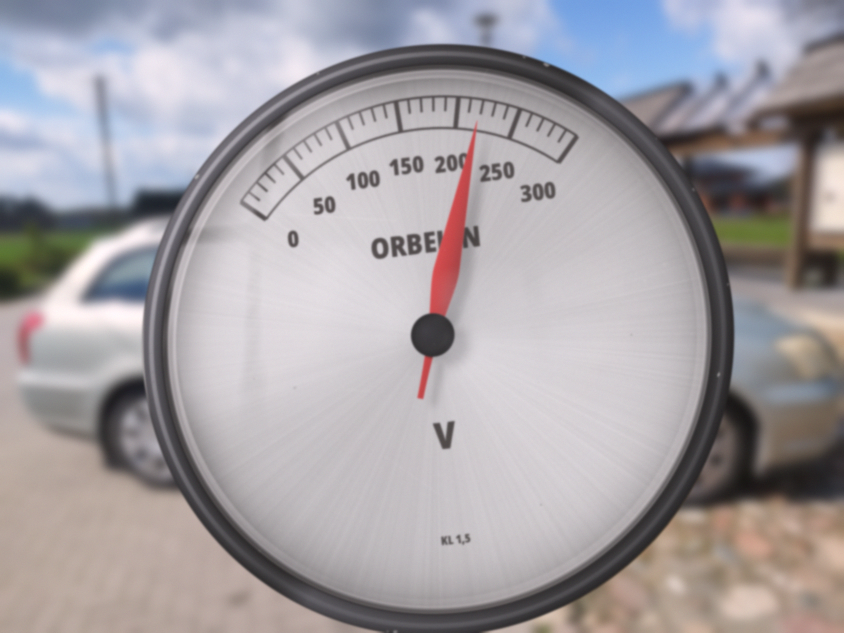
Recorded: 220 V
